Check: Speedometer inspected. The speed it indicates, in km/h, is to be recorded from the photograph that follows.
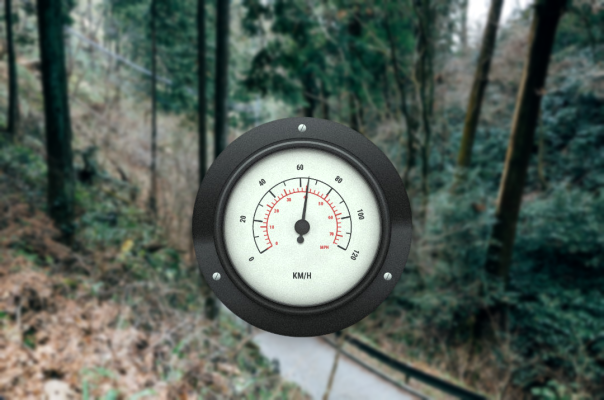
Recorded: 65 km/h
